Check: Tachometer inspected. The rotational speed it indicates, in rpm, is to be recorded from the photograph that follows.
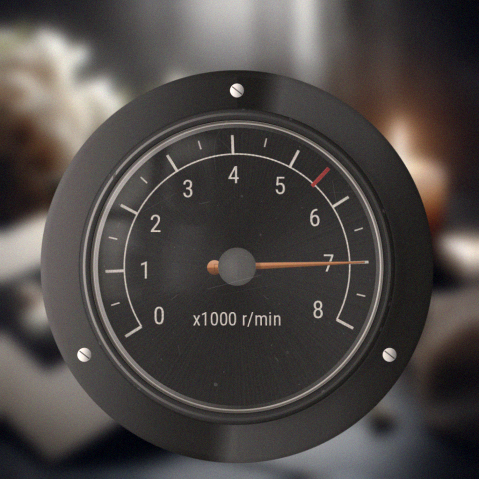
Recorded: 7000 rpm
